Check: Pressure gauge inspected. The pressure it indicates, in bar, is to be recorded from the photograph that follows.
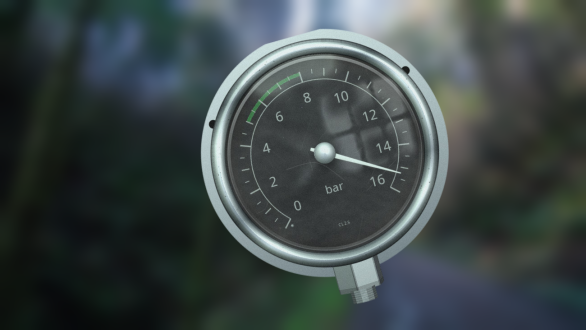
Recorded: 15.25 bar
